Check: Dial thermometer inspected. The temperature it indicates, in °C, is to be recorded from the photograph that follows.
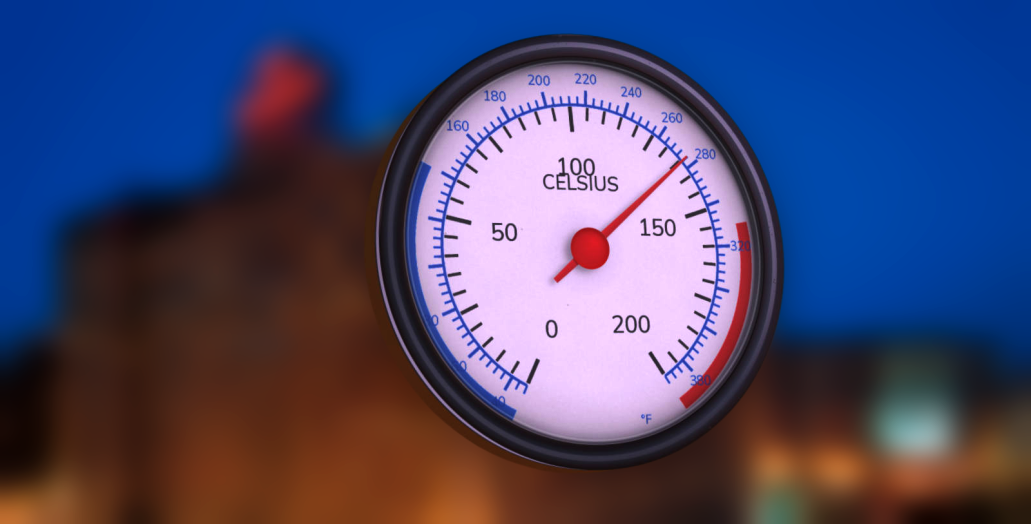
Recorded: 135 °C
